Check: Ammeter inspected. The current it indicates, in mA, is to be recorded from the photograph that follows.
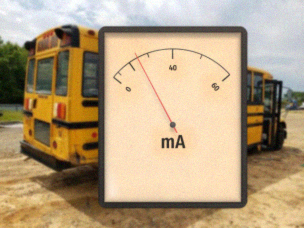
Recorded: 25 mA
